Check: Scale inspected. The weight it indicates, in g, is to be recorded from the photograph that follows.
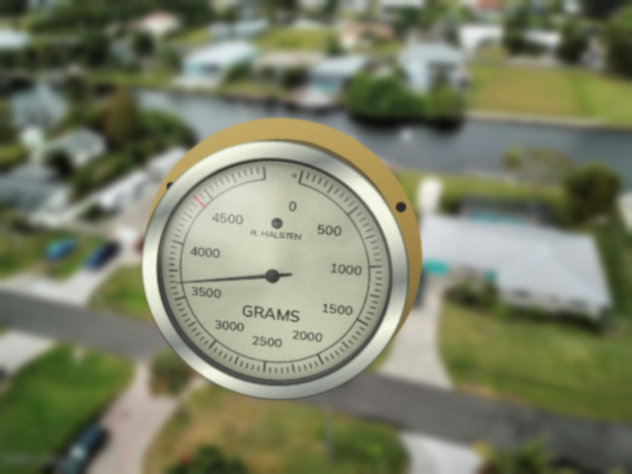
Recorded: 3650 g
